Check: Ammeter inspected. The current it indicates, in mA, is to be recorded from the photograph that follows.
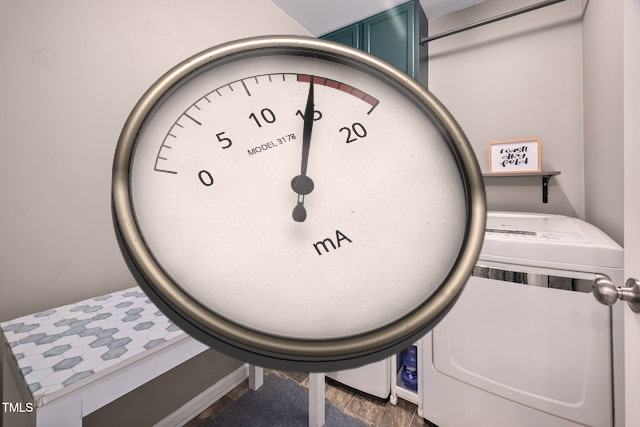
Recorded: 15 mA
